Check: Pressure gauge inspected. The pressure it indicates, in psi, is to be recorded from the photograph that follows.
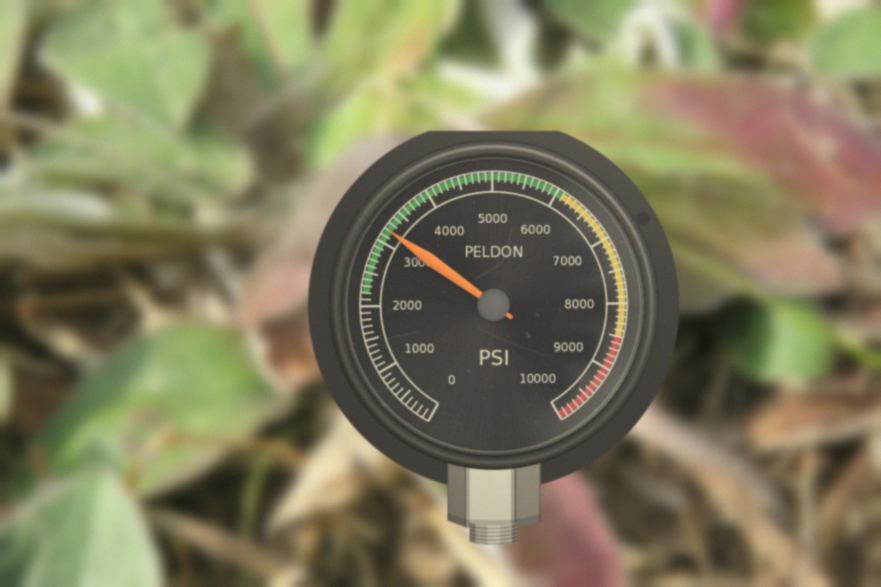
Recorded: 3200 psi
